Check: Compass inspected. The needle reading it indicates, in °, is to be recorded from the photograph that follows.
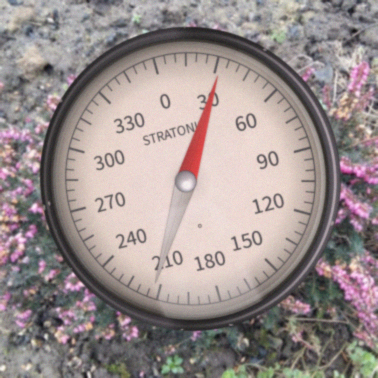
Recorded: 32.5 °
